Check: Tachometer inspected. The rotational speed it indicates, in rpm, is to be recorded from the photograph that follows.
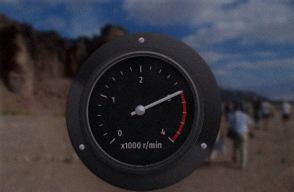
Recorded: 3000 rpm
